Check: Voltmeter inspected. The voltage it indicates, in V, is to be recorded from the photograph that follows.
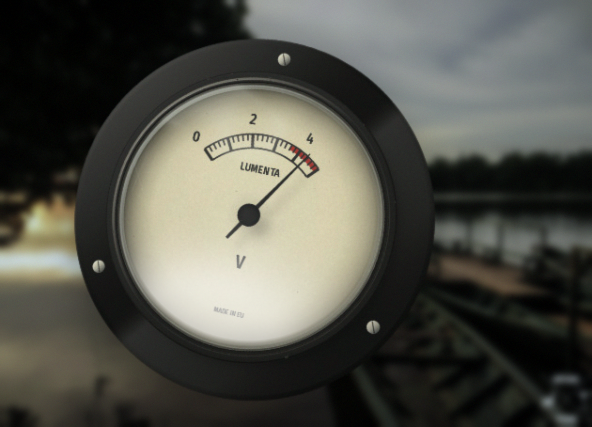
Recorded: 4.4 V
